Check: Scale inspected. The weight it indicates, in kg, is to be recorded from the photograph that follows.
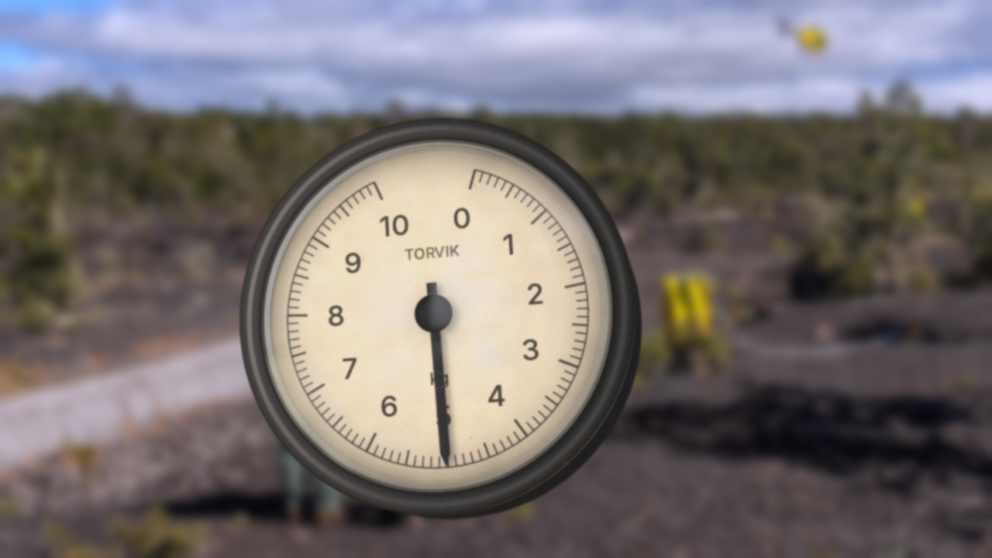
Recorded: 5 kg
